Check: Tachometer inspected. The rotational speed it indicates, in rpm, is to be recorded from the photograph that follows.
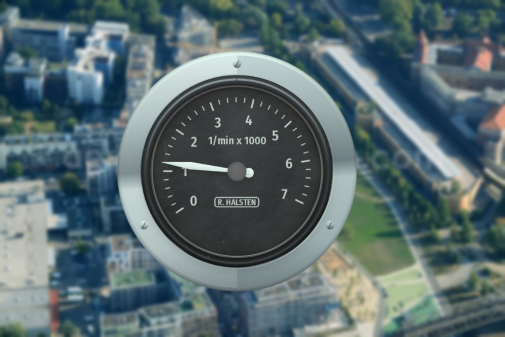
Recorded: 1200 rpm
